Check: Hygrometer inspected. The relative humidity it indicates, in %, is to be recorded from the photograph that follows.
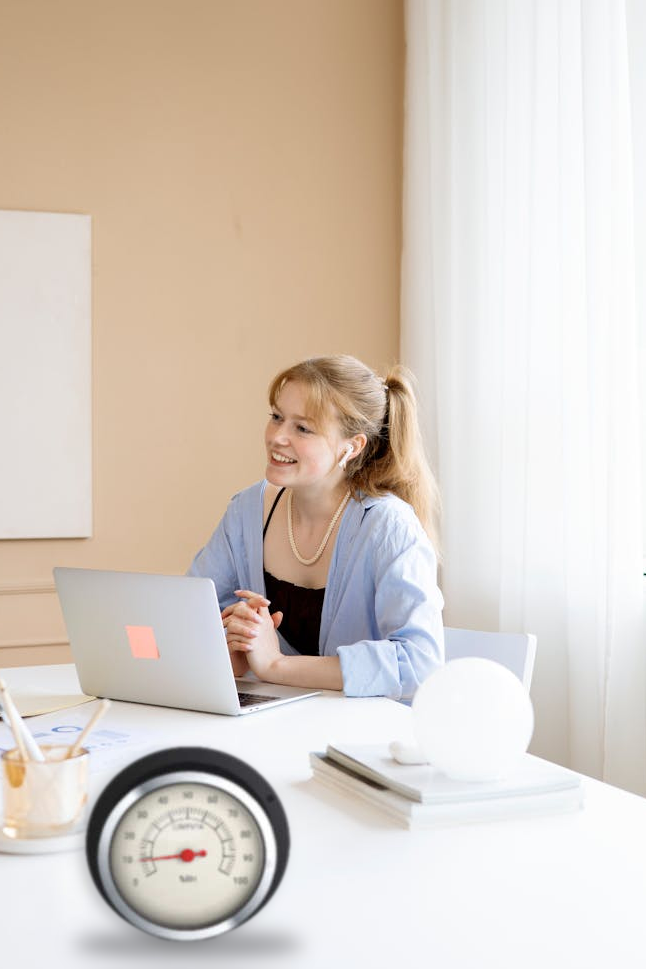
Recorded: 10 %
